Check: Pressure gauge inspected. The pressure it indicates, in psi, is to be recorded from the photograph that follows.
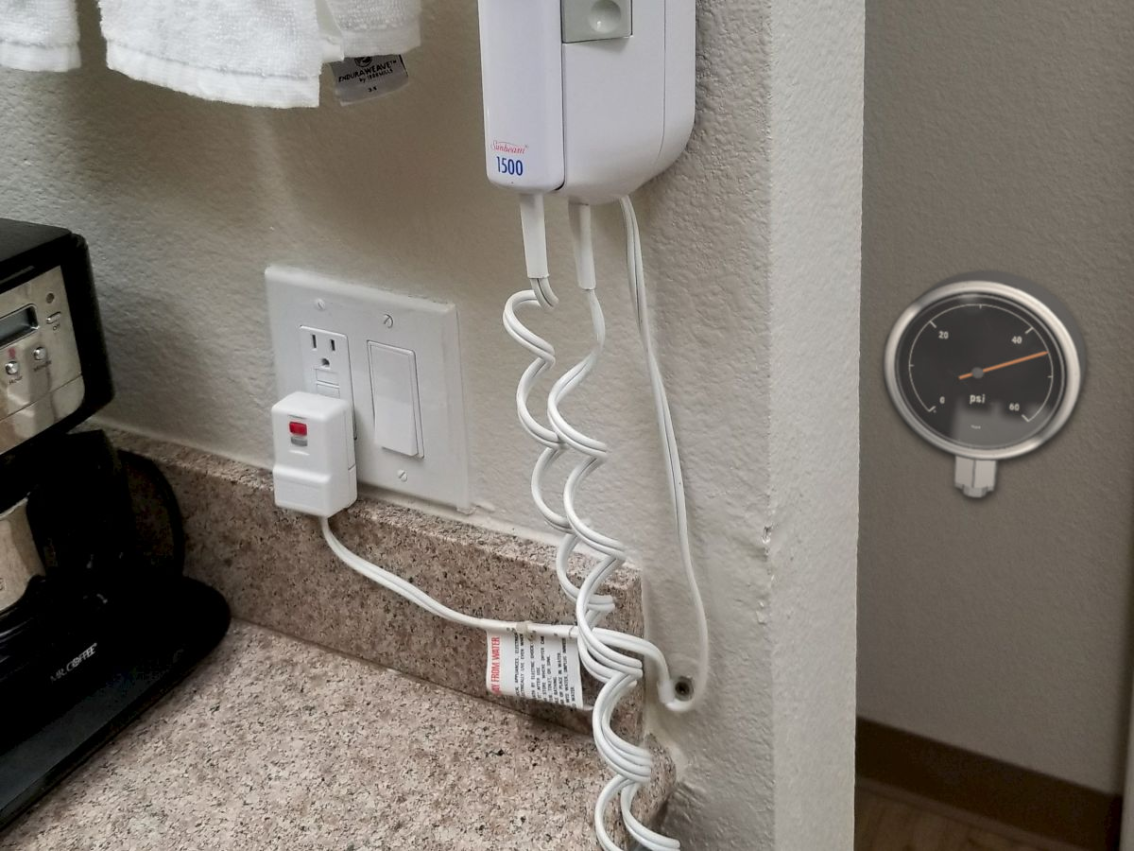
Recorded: 45 psi
